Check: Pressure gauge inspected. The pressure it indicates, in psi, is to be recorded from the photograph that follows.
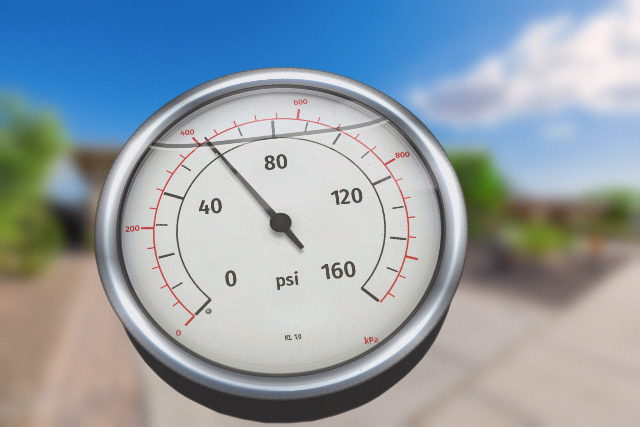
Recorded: 60 psi
